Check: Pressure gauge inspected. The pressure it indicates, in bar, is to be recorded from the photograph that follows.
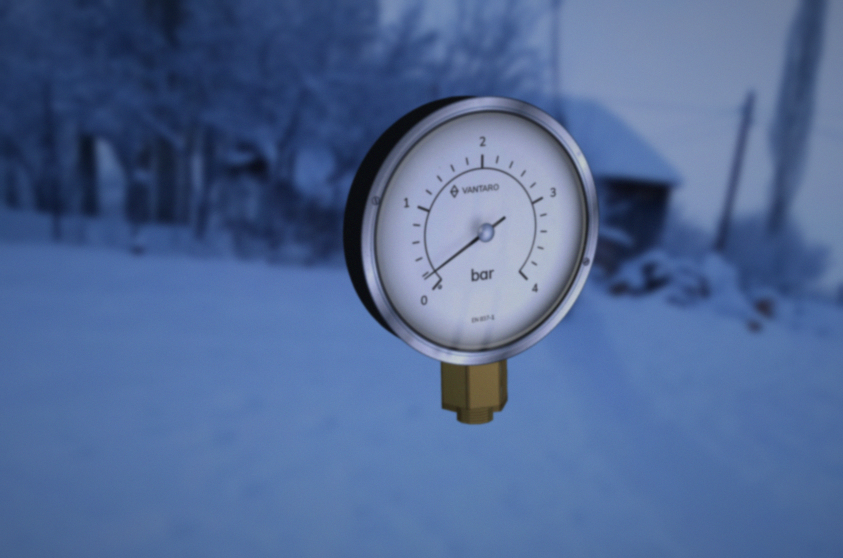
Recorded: 0.2 bar
